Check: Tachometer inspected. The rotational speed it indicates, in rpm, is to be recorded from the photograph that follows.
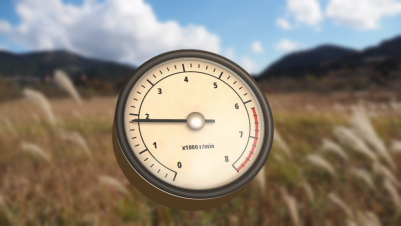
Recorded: 1800 rpm
